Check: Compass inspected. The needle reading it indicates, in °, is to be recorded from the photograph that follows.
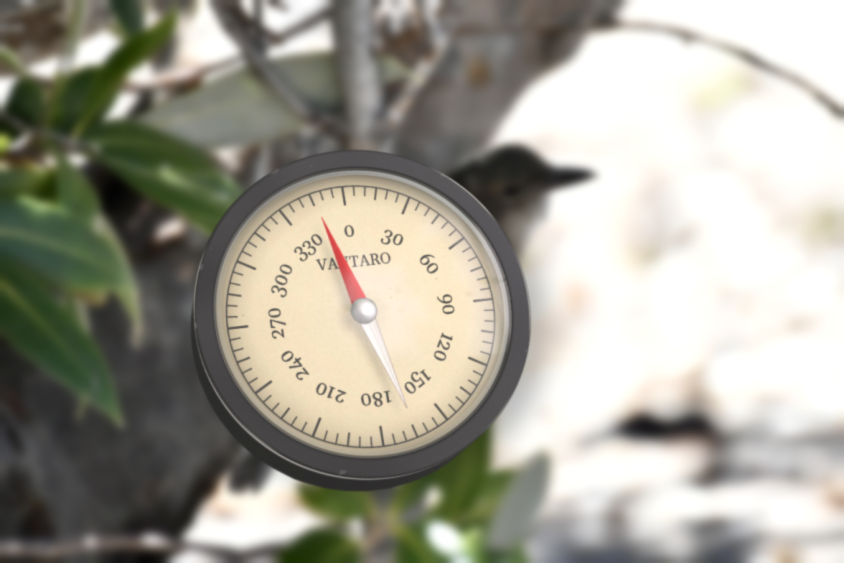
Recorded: 345 °
